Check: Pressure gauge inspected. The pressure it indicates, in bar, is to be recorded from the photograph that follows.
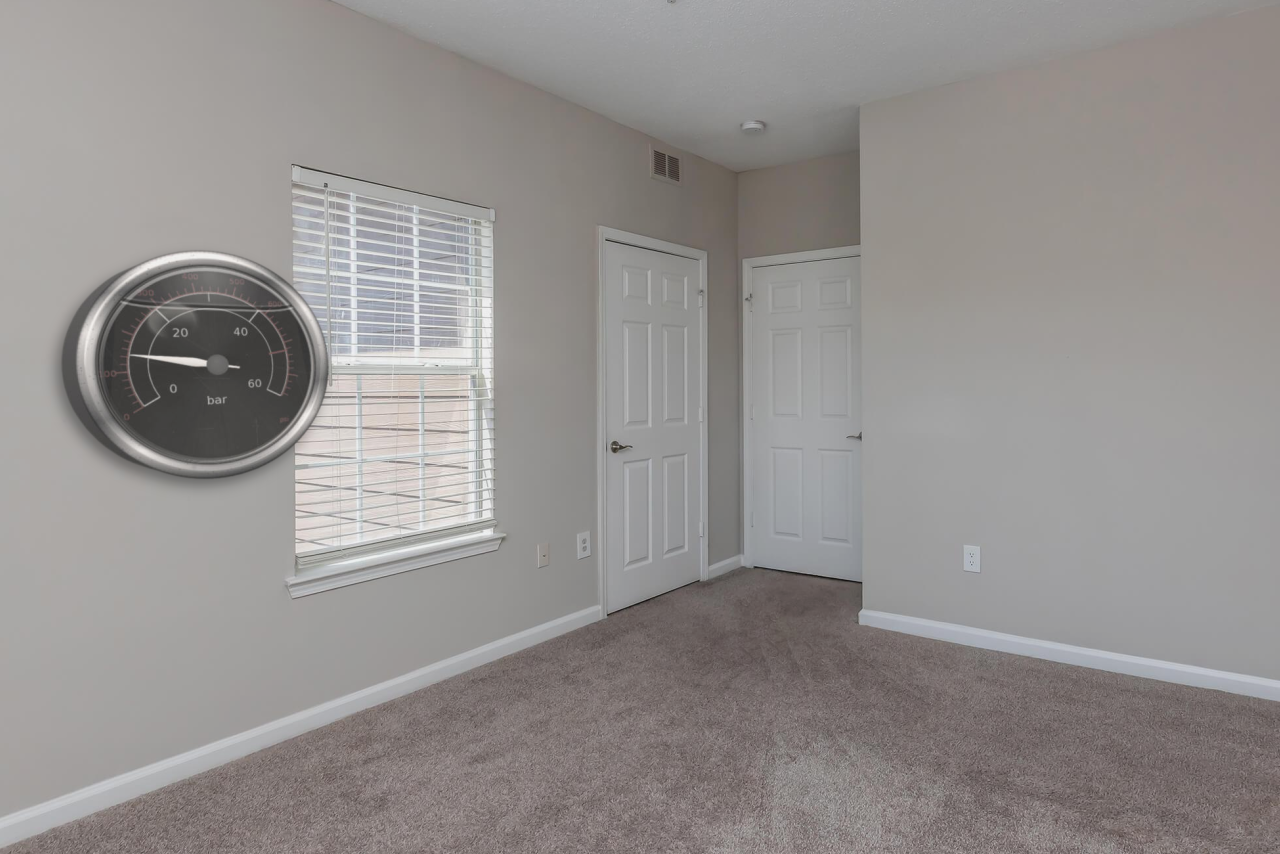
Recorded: 10 bar
